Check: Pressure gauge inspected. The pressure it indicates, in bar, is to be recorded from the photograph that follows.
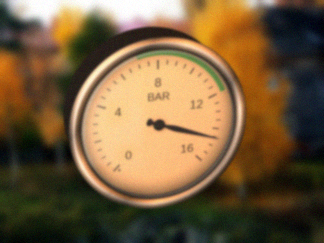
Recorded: 14.5 bar
